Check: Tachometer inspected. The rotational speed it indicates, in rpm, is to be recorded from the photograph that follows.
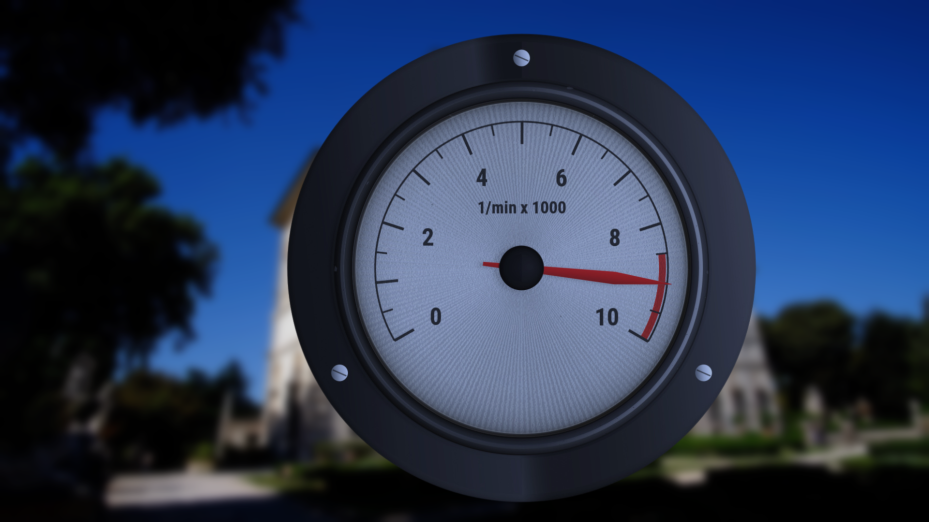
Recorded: 9000 rpm
